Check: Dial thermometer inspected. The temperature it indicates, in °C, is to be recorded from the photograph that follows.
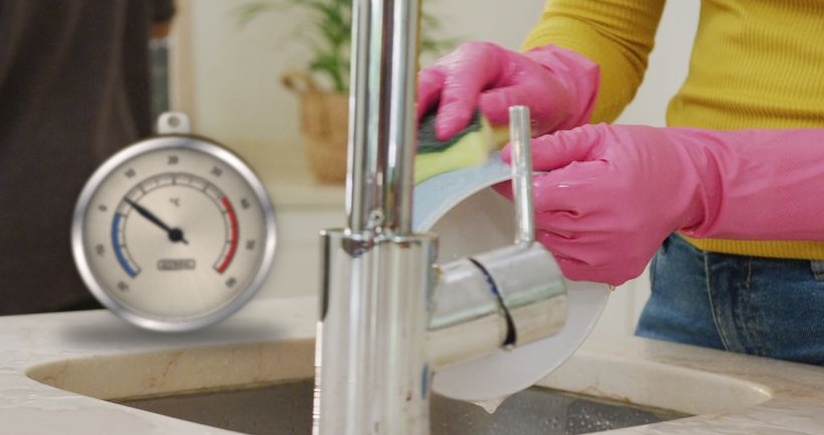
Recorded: 5 °C
